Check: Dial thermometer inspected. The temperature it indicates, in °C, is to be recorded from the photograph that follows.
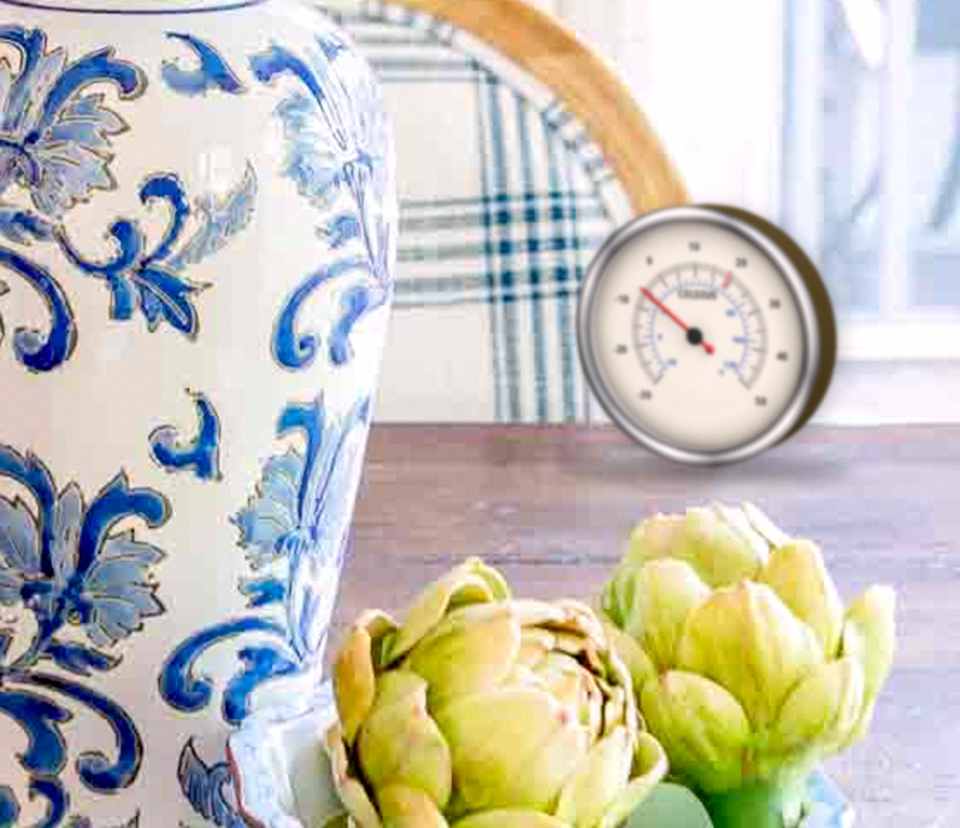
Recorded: -5 °C
